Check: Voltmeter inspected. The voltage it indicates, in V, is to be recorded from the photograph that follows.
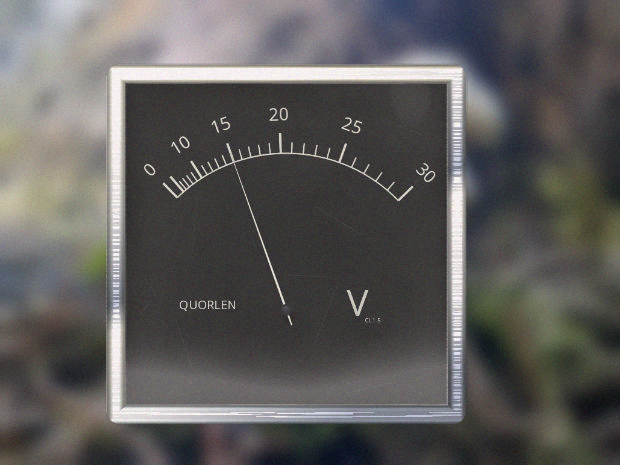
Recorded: 15 V
